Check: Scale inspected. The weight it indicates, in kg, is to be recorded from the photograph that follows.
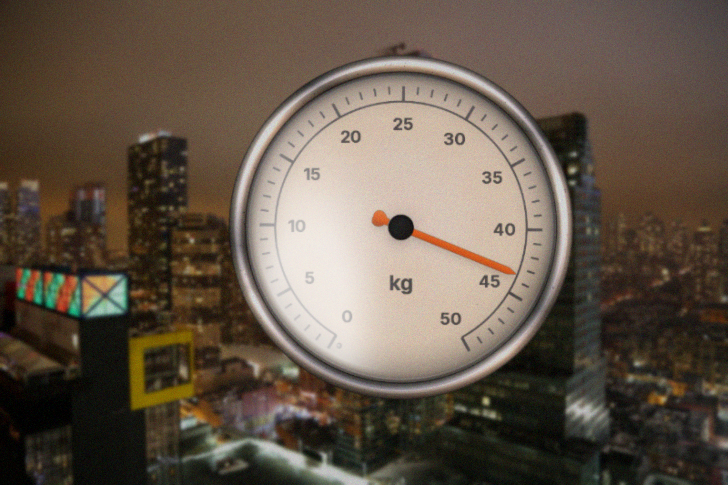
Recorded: 43.5 kg
